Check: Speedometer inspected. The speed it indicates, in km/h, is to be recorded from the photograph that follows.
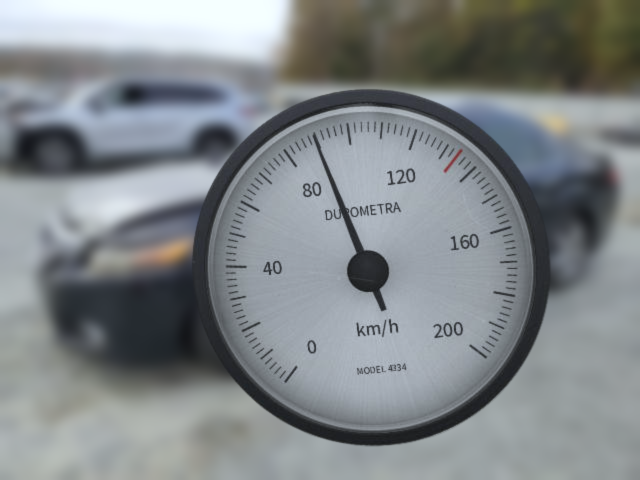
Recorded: 90 km/h
